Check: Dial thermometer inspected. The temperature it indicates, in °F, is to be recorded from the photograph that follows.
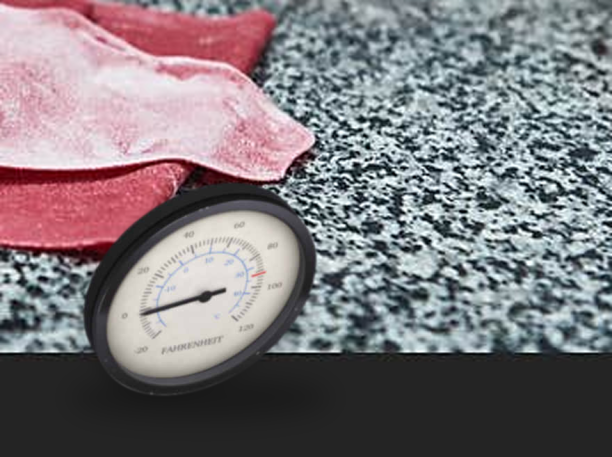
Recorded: 0 °F
